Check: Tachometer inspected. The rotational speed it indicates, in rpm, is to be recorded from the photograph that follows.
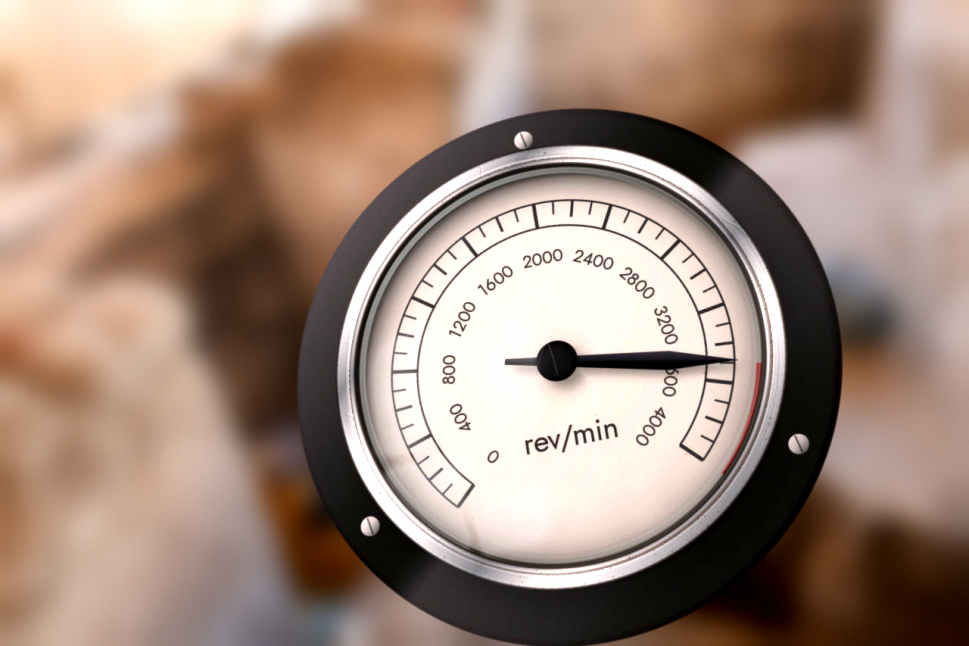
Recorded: 3500 rpm
